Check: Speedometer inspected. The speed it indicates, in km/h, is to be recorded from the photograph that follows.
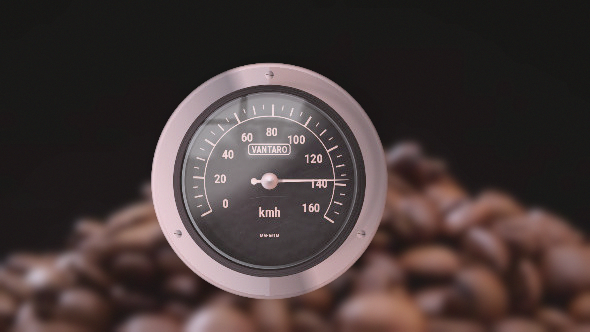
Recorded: 137.5 km/h
